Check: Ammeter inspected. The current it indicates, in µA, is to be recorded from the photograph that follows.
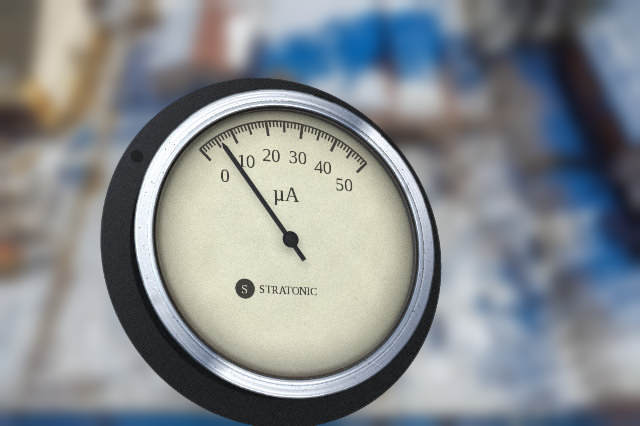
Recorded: 5 µA
